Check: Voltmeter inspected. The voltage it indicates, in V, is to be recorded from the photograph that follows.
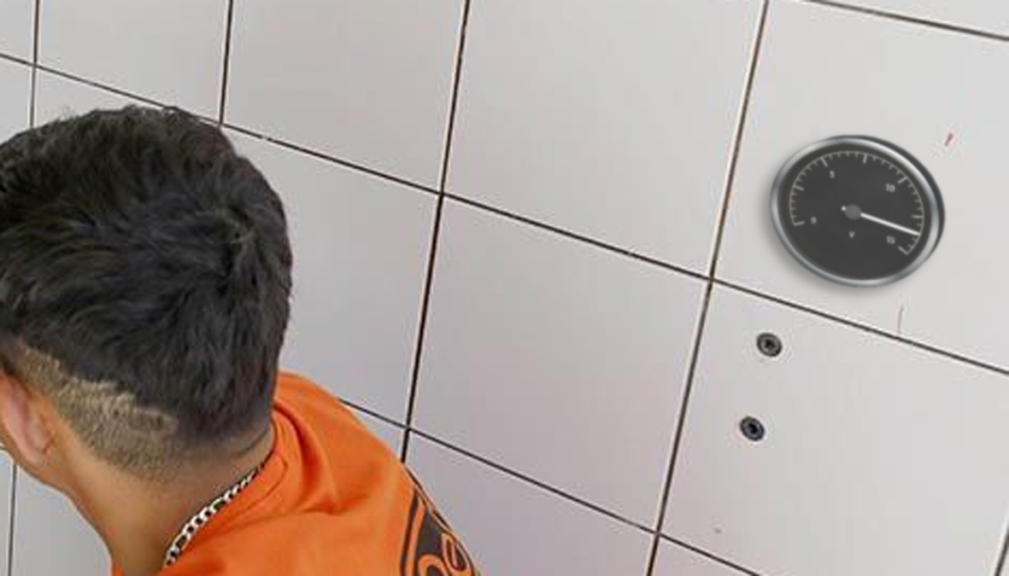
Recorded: 13.5 V
